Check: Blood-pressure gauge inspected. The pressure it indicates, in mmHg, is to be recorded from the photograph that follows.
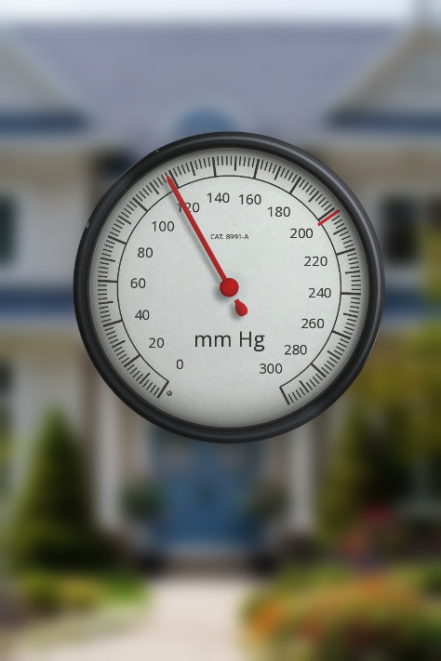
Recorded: 118 mmHg
